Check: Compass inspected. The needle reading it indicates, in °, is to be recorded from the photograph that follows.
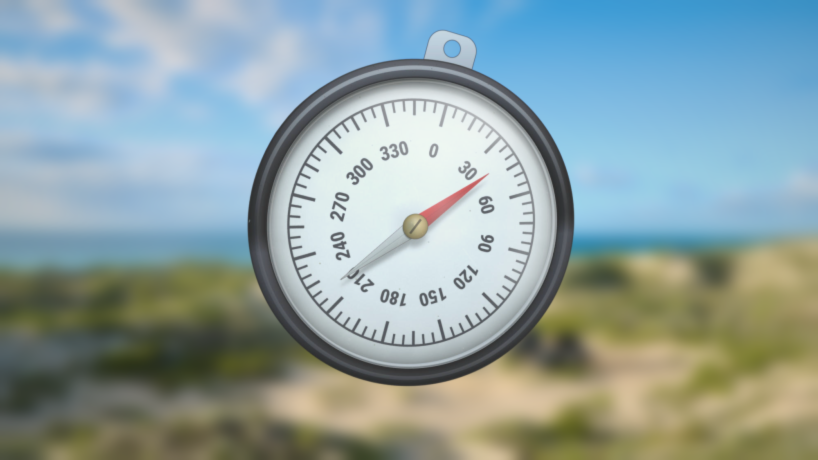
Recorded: 40 °
